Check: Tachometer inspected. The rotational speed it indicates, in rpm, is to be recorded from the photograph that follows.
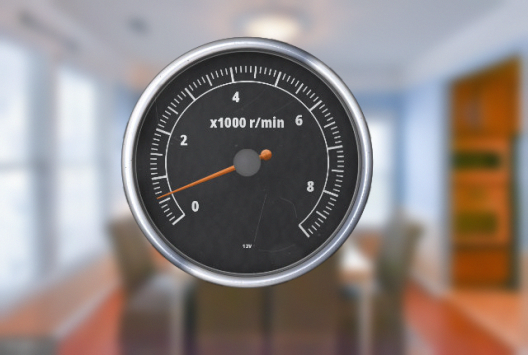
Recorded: 600 rpm
